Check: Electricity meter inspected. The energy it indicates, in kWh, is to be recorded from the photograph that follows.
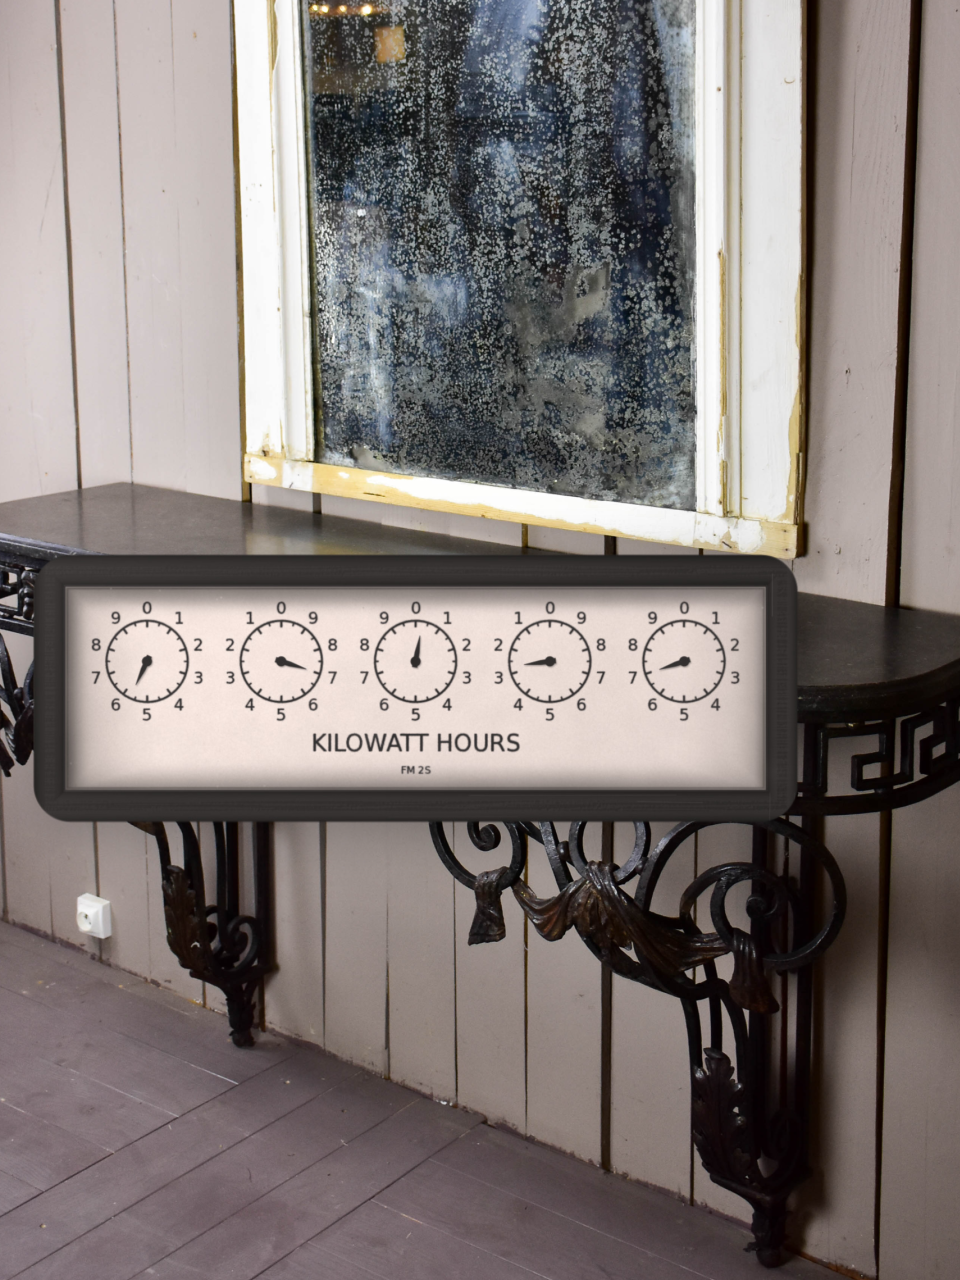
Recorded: 57027 kWh
